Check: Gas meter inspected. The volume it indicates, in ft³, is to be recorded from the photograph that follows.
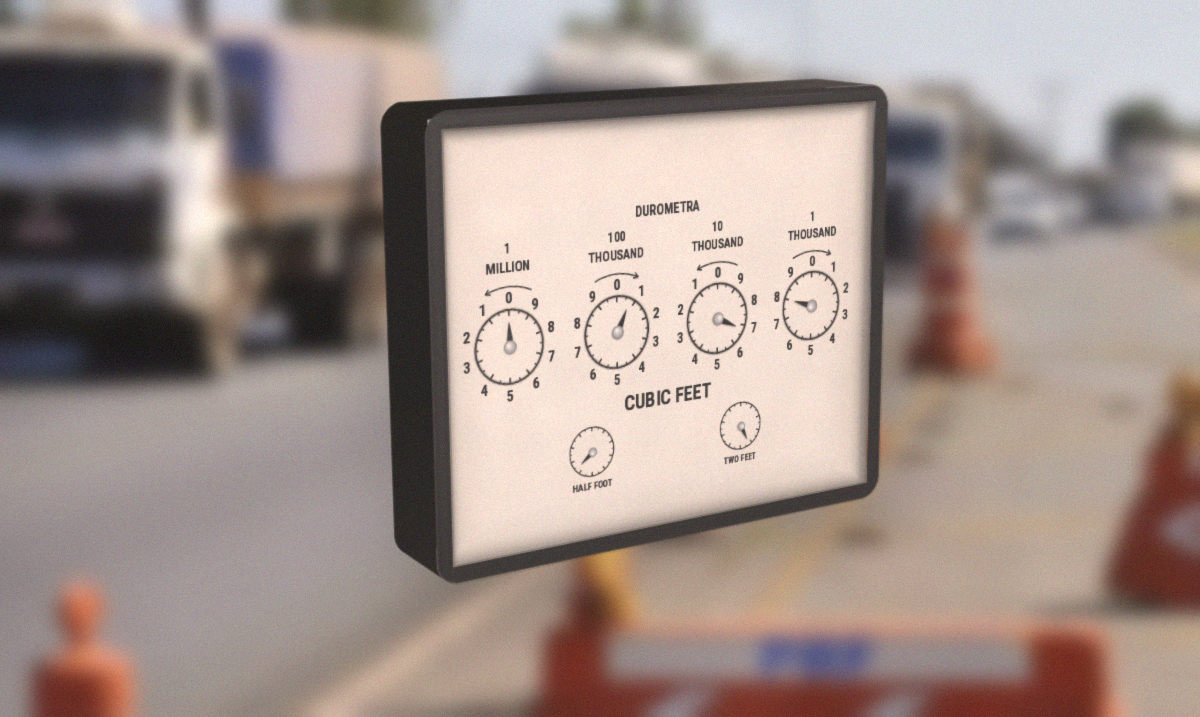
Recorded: 6800 ft³
